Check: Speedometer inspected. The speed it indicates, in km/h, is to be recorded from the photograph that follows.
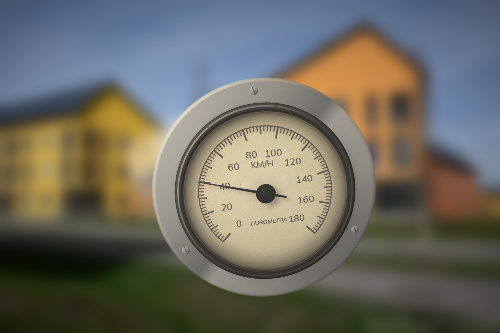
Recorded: 40 km/h
